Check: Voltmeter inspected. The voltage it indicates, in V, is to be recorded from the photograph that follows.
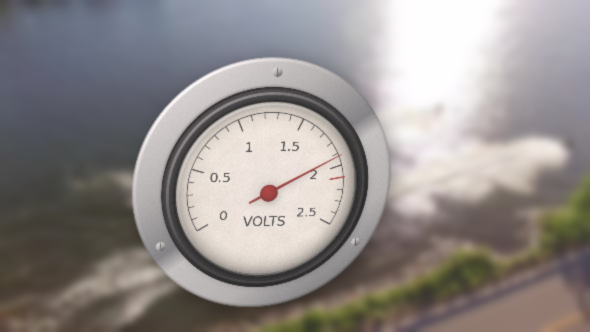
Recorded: 1.9 V
